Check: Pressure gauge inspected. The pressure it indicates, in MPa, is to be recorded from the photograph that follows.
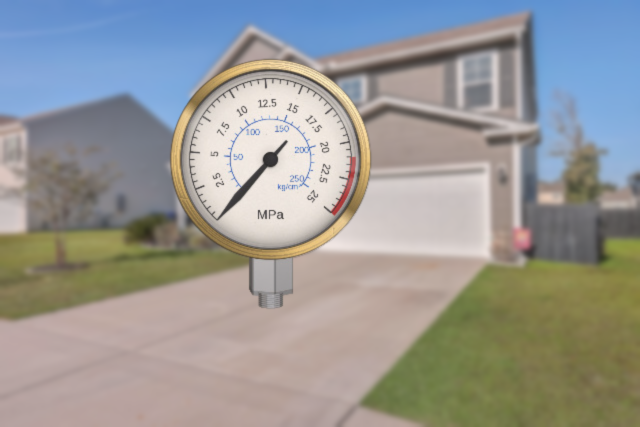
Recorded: 0 MPa
